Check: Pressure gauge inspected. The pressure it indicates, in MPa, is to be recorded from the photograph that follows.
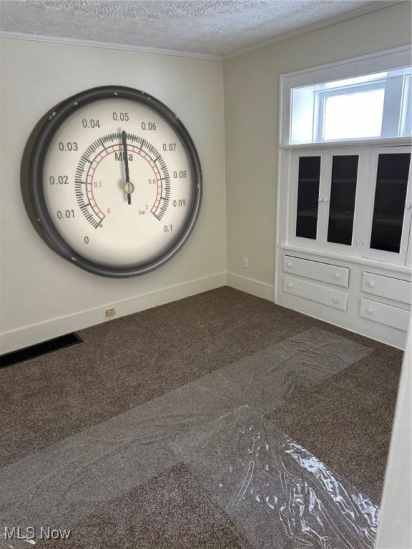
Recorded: 0.05 MPa
